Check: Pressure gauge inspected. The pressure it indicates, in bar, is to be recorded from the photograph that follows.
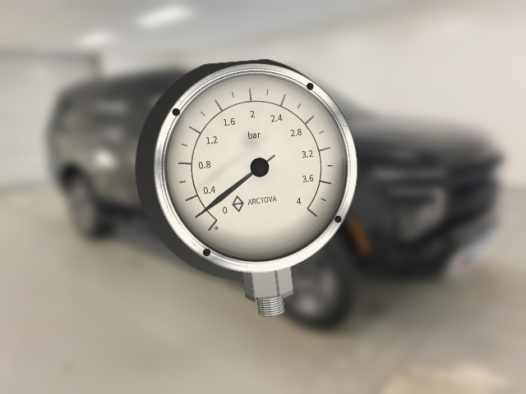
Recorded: 0.2 bar
